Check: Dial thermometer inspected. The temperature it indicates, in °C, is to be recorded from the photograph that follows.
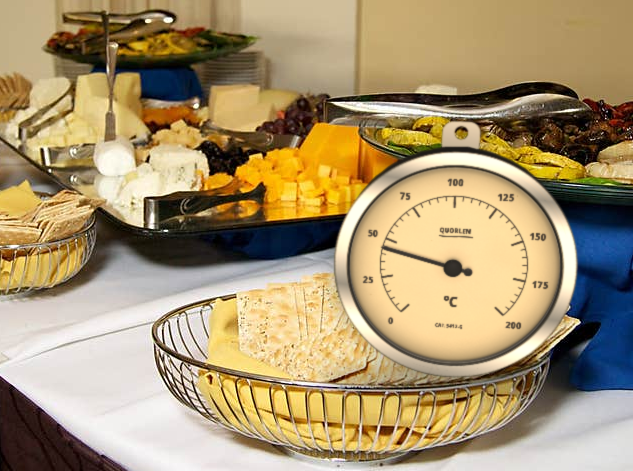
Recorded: 45 °C
